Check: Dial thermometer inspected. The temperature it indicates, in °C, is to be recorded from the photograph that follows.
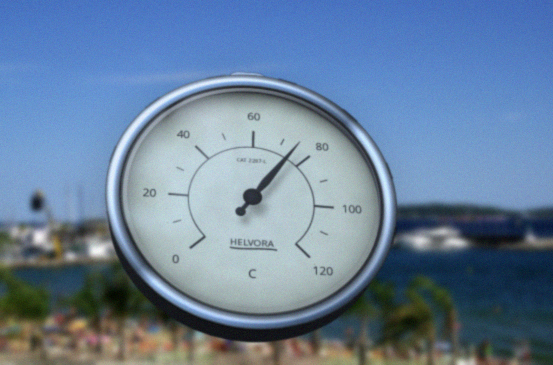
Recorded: 75 °C
